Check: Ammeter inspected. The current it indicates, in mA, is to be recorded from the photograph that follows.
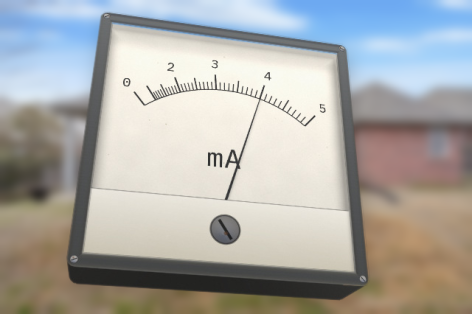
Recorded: 4 mA
